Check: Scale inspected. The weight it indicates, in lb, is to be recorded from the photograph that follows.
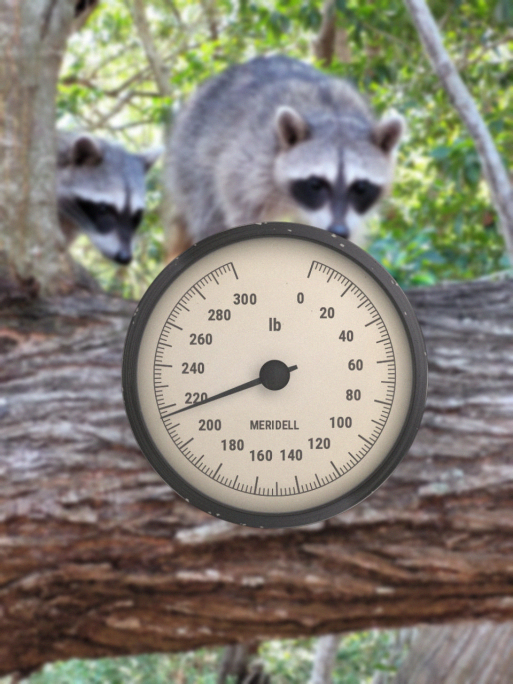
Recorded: 216 lb
